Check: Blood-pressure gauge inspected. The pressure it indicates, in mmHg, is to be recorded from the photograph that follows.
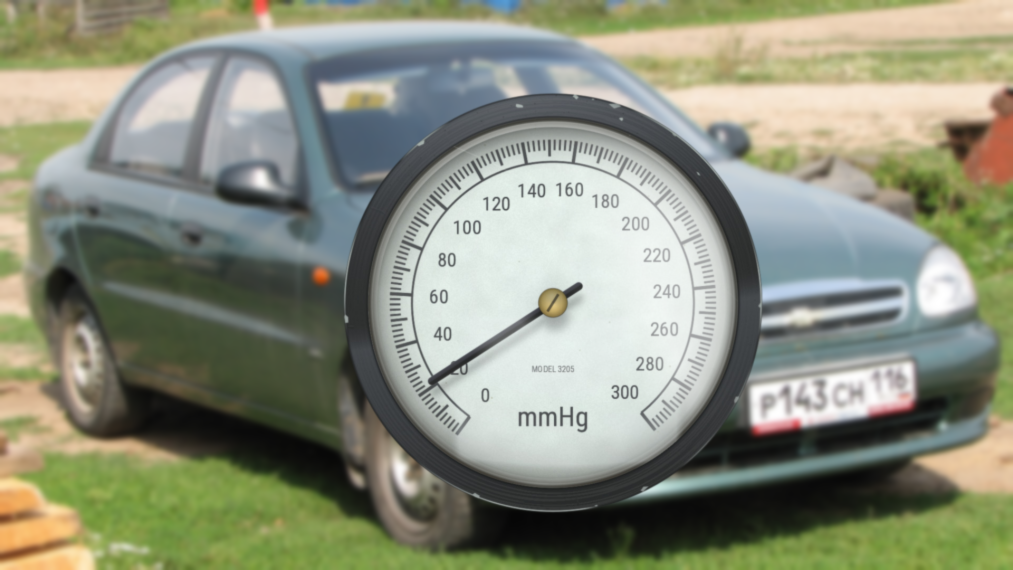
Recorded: 22 mmHg
